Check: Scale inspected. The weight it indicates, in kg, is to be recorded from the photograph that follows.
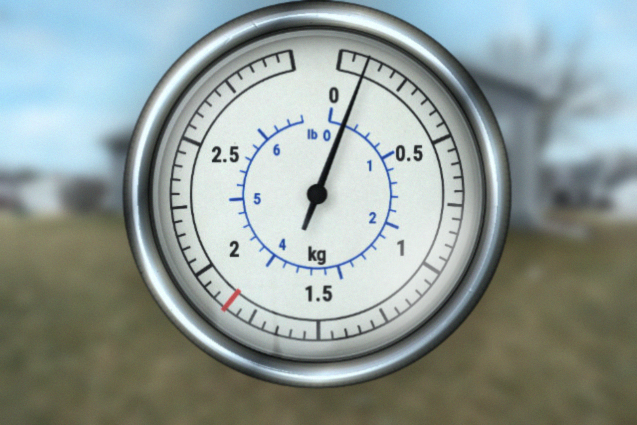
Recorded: 0.1 kg
